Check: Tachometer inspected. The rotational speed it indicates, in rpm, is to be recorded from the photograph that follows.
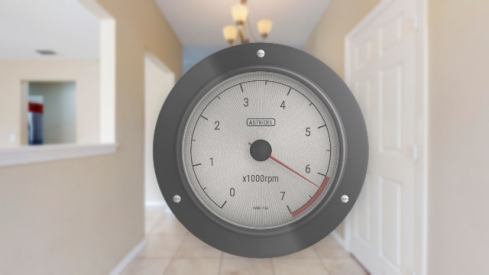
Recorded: 6250 rpm
